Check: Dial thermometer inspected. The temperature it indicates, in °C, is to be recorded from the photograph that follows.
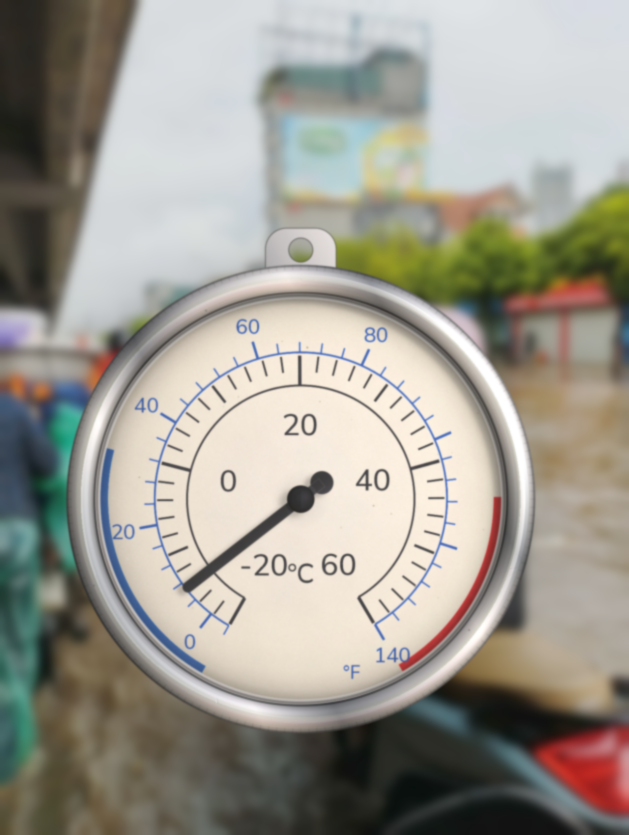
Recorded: -14 °C
